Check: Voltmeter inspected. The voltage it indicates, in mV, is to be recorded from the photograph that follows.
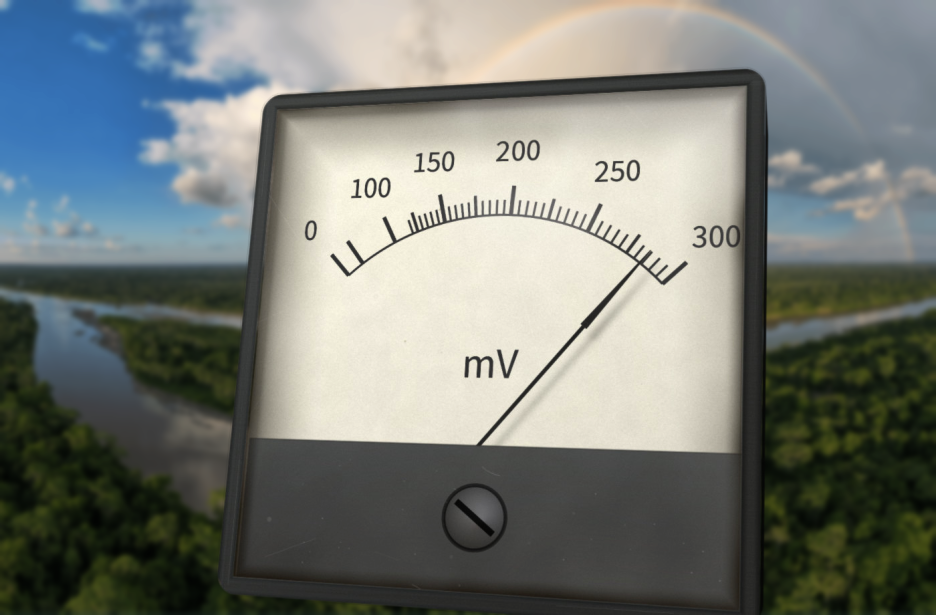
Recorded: 285 mV
